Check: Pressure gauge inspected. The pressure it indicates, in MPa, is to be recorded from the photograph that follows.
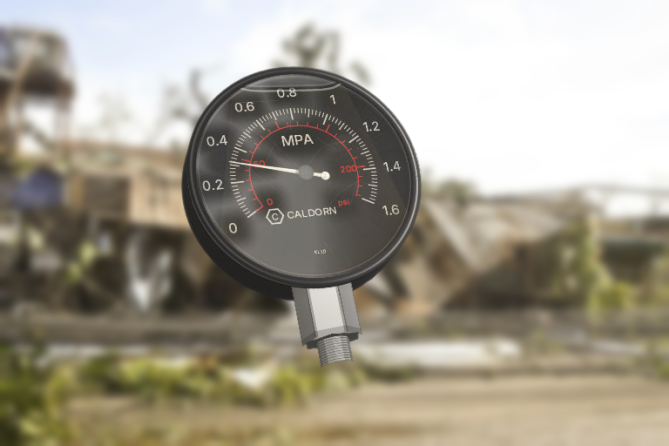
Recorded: 0.3 MPa
